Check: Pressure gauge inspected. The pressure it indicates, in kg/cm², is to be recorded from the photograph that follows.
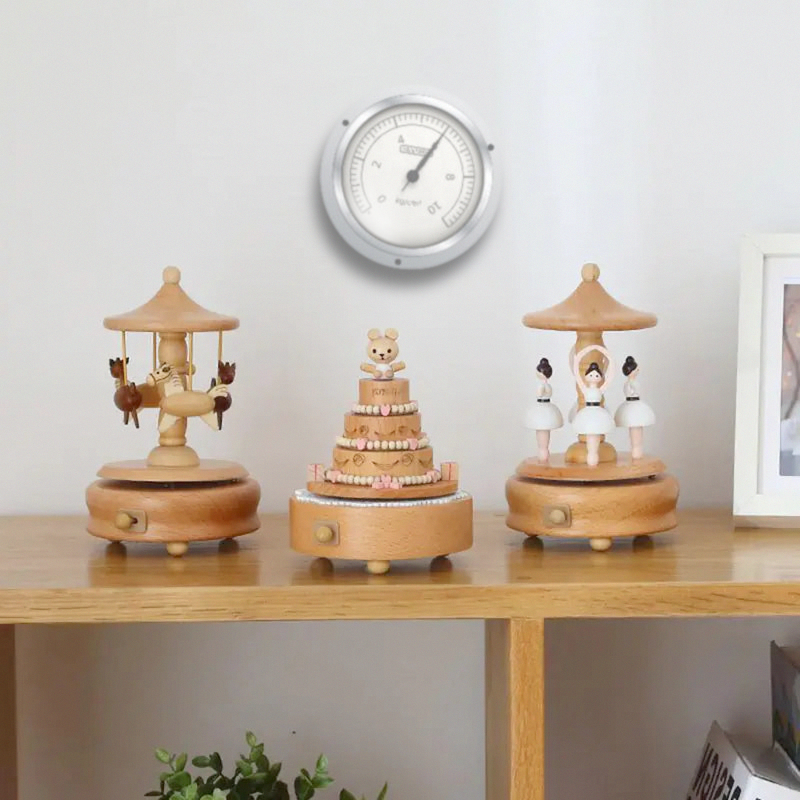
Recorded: 6 kg/cm²
